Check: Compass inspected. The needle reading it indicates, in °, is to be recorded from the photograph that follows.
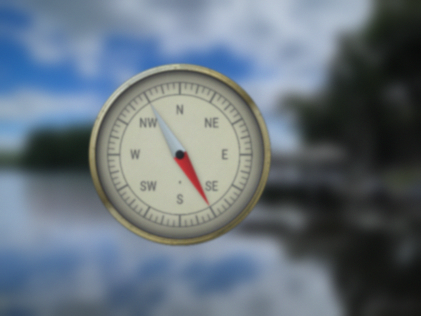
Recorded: 150 °
